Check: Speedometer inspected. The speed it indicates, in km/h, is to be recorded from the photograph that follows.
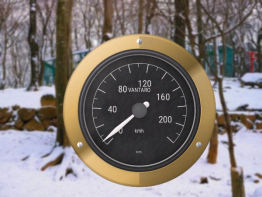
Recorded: 5 km/h
